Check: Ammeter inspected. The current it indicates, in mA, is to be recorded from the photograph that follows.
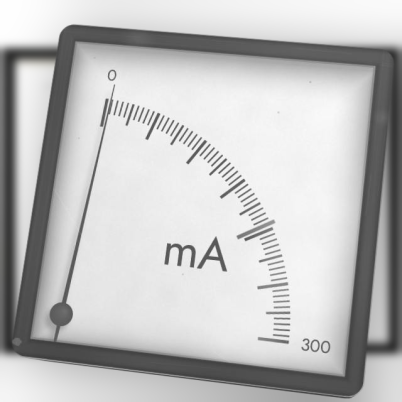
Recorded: 5 mA
